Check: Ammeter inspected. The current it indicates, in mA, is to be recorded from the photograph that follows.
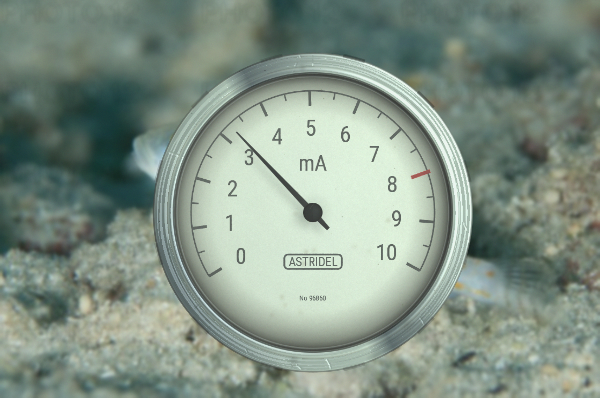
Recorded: 3.25 mA
